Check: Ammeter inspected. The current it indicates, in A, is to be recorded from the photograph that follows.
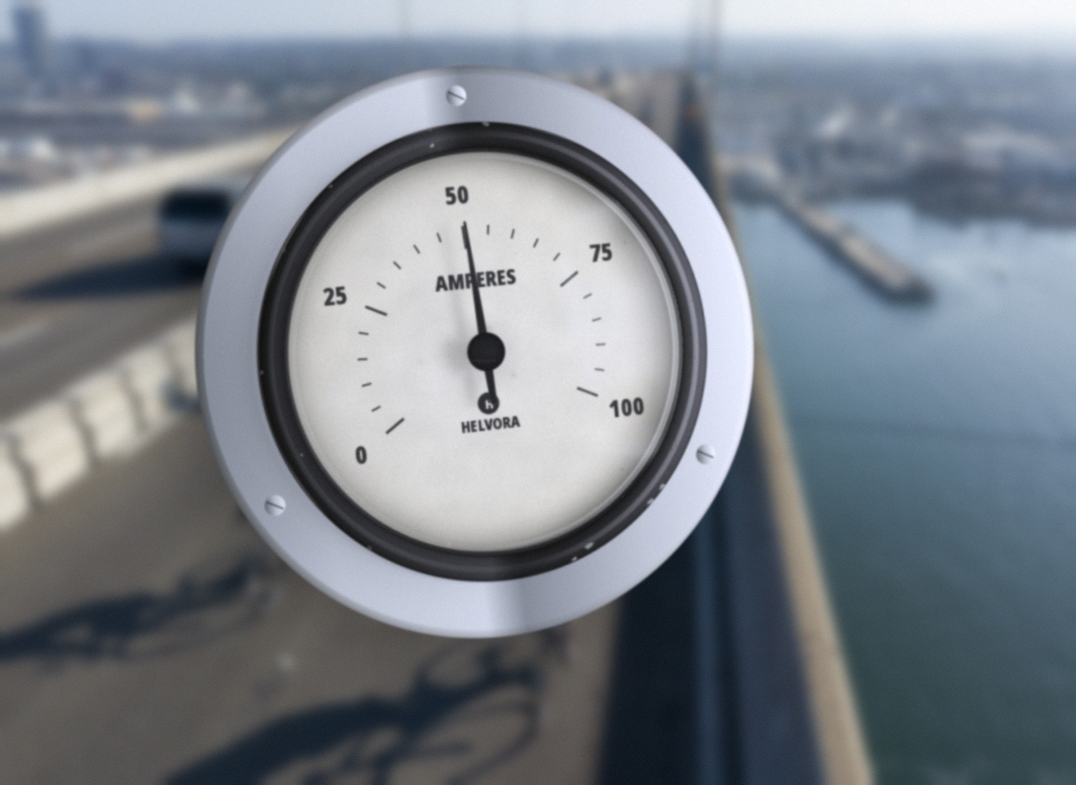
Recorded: 50 A
